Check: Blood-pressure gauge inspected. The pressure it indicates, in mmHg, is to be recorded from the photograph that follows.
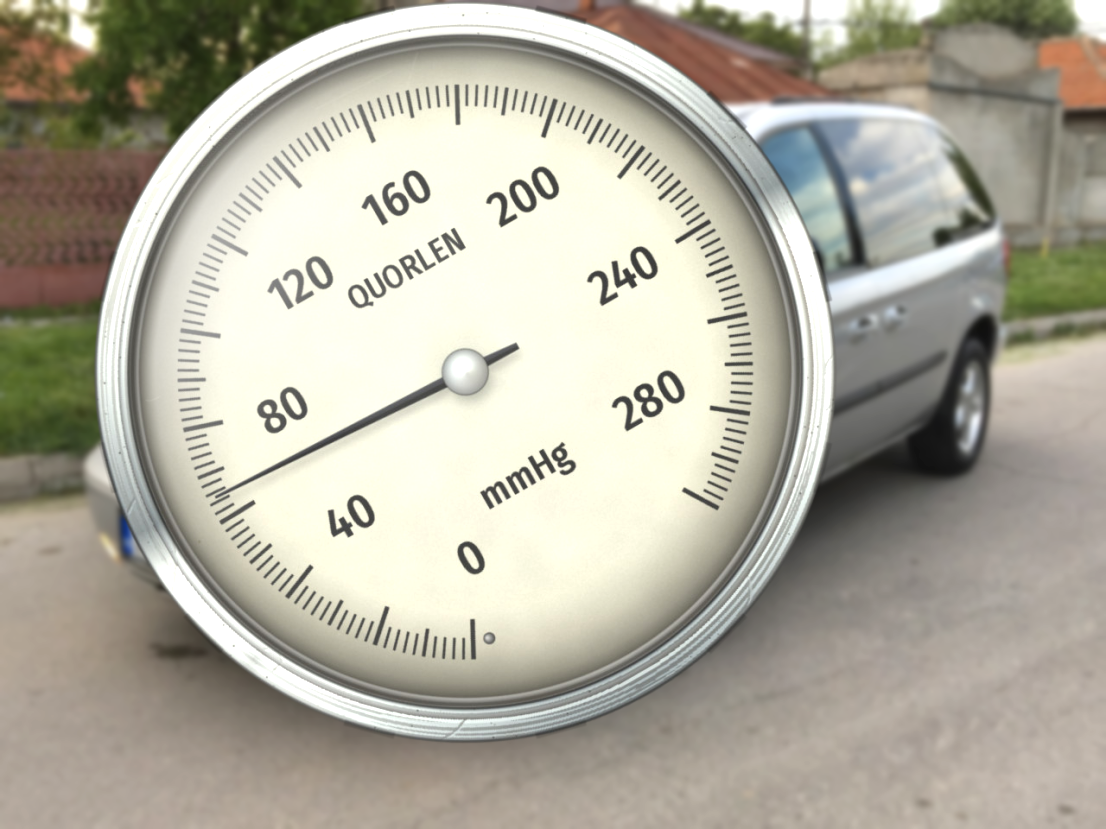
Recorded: 65 mmHg
